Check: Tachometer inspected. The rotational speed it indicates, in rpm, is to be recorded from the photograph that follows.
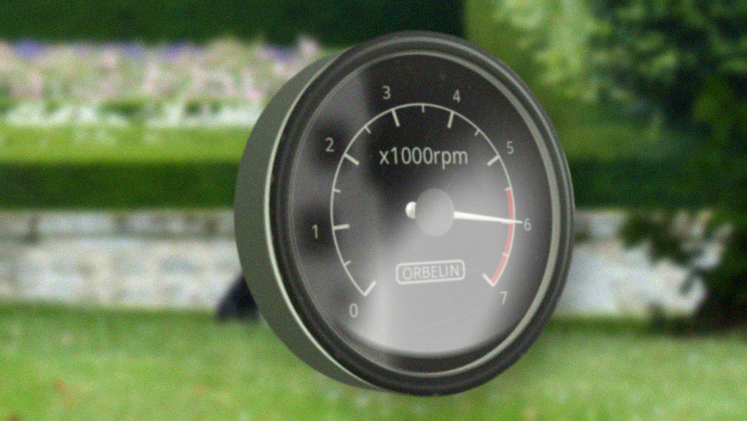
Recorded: 6000 rpm
